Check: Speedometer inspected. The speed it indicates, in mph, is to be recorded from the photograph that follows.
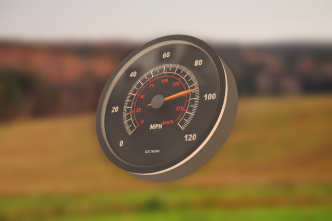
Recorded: 95 mph
